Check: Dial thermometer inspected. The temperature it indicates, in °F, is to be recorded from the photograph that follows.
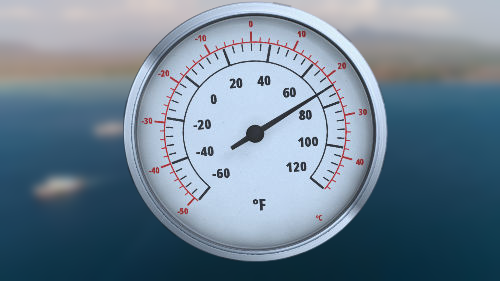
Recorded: 72 °F
